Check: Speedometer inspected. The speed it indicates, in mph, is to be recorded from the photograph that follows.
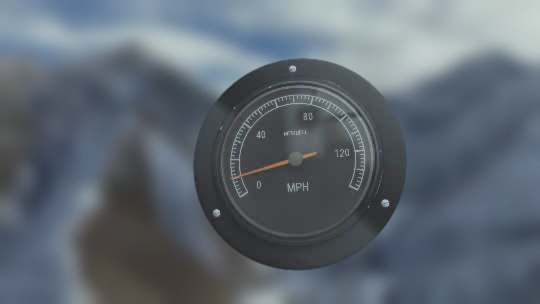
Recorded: 10 mph
